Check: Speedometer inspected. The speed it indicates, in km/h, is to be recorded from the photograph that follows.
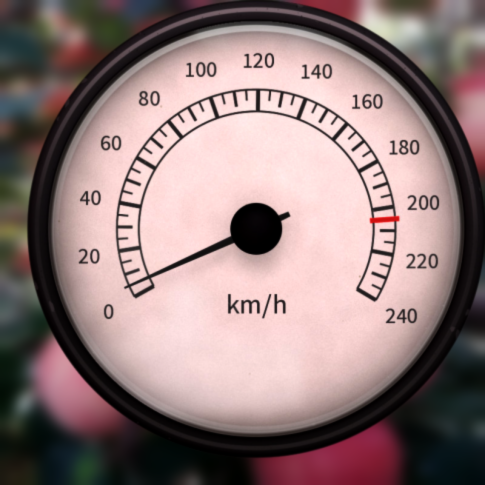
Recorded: 5 km/h
